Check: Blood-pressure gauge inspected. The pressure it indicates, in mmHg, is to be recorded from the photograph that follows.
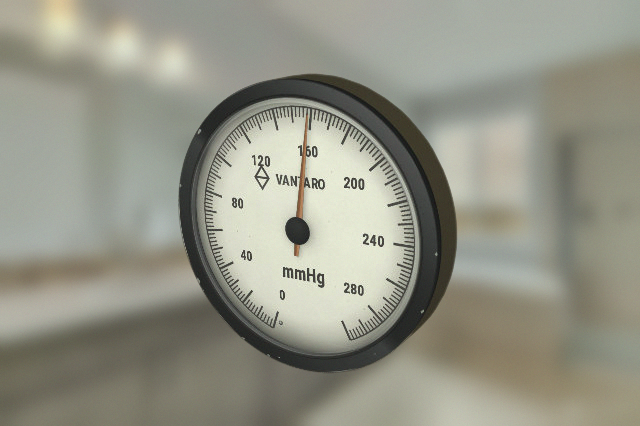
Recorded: 160 mmHg
